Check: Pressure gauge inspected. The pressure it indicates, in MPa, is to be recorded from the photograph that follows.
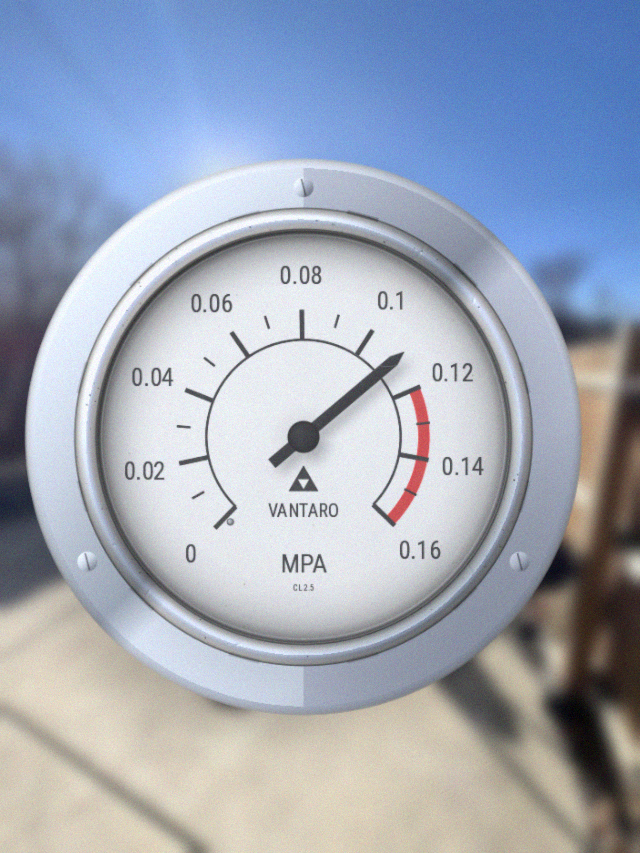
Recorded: 0.11 MPa
